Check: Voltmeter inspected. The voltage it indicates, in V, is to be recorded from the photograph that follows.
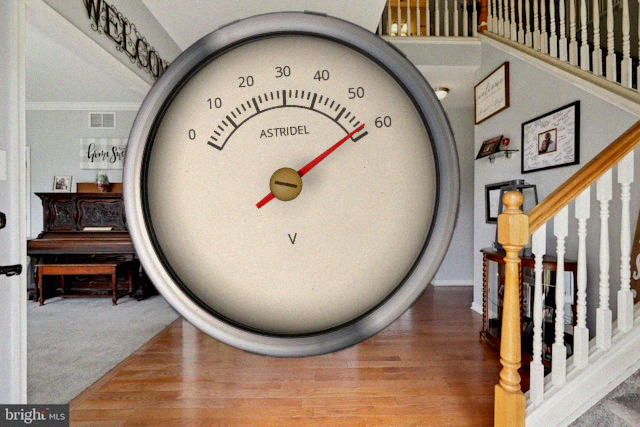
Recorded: 58 V
